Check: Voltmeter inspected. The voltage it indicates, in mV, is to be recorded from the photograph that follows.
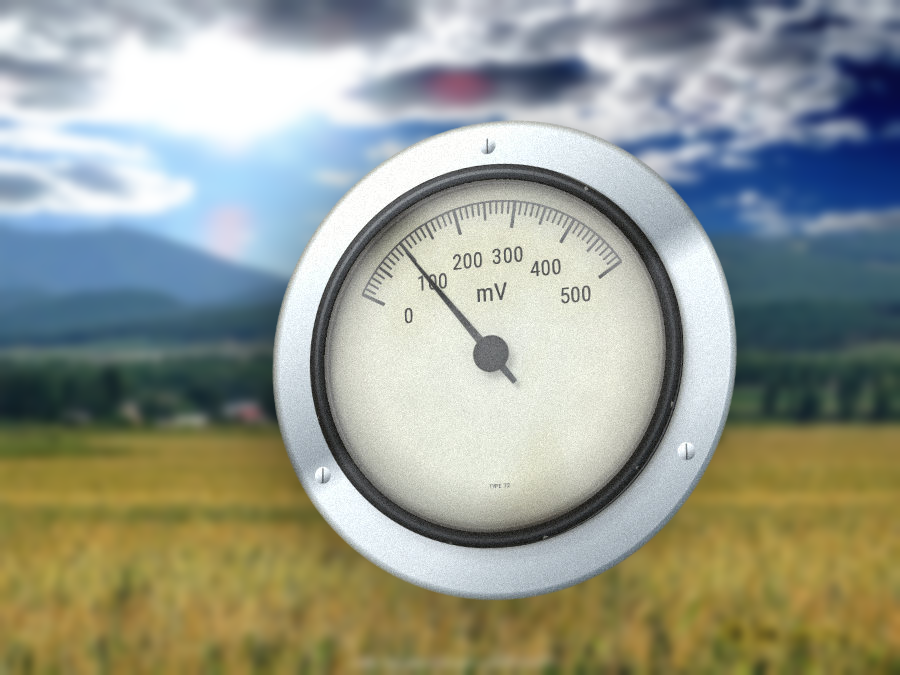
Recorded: 100 mV
